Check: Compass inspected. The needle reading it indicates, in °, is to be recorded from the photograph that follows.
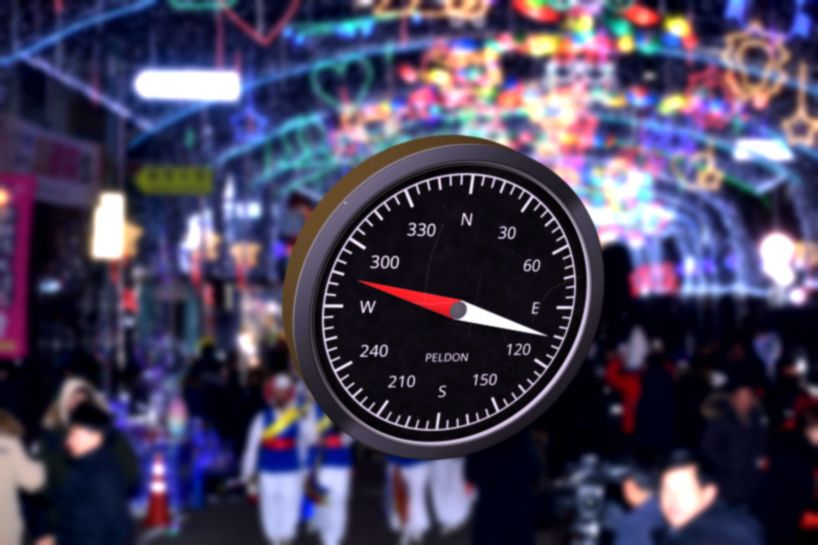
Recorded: 285 °
